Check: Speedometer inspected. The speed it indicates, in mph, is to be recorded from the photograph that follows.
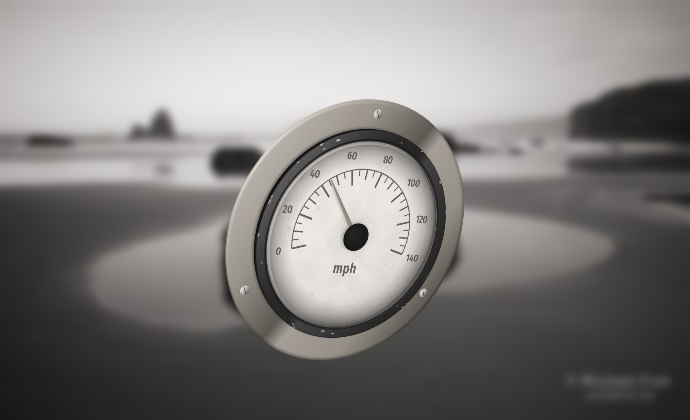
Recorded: 45 mph
